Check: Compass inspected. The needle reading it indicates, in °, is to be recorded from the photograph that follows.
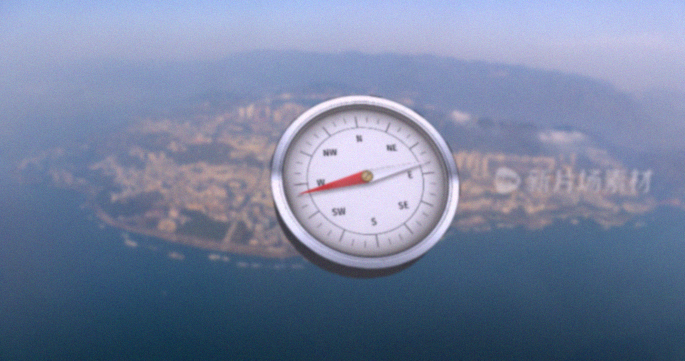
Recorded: 260 °
